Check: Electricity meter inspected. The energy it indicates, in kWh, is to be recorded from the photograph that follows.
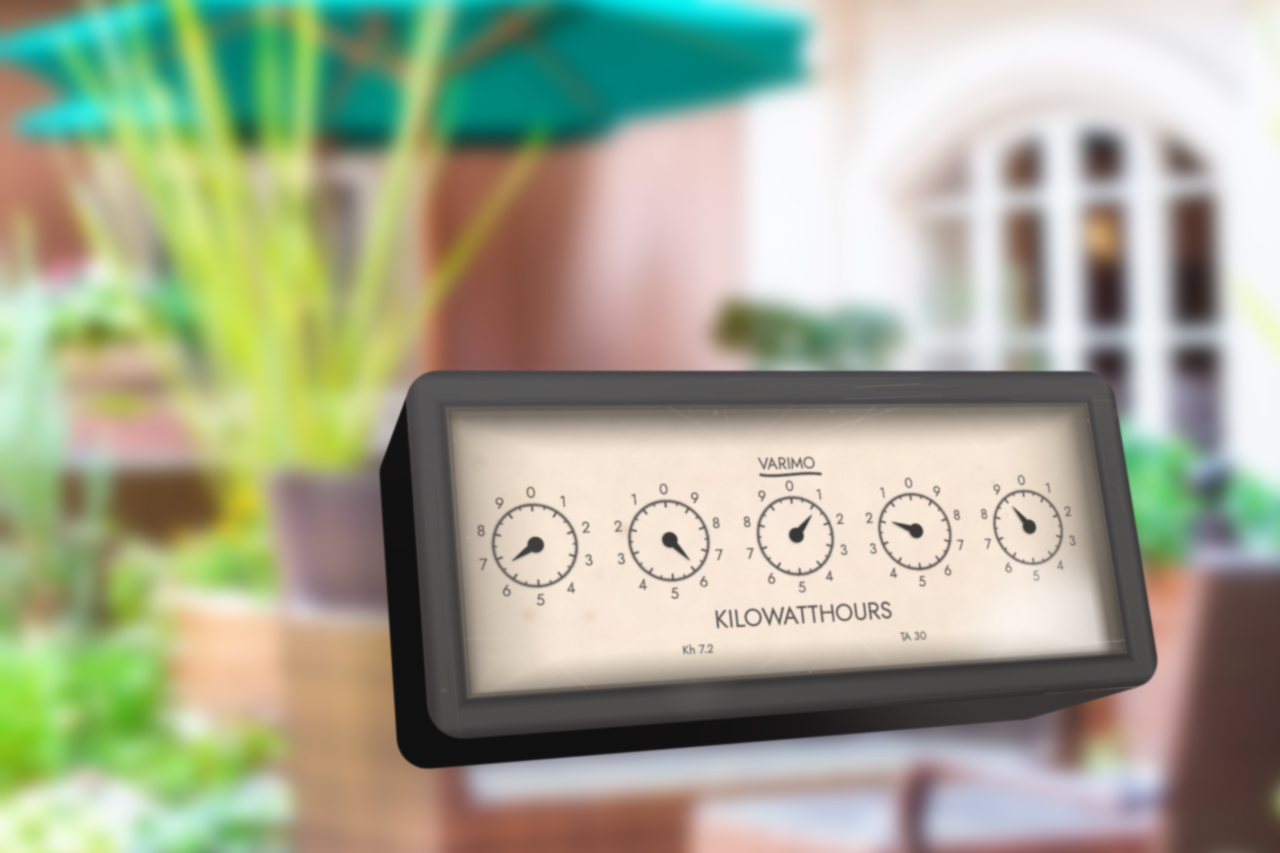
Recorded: 66119 kWh
